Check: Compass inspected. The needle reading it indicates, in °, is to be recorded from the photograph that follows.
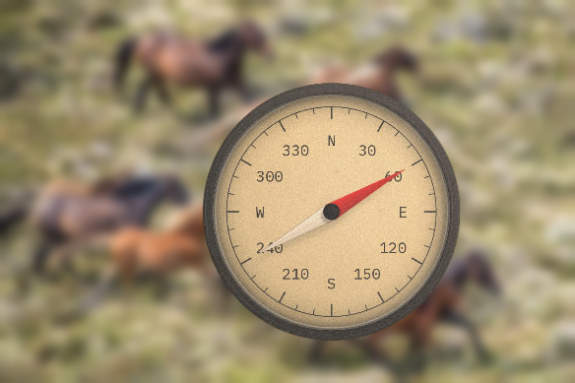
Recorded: 60 °
